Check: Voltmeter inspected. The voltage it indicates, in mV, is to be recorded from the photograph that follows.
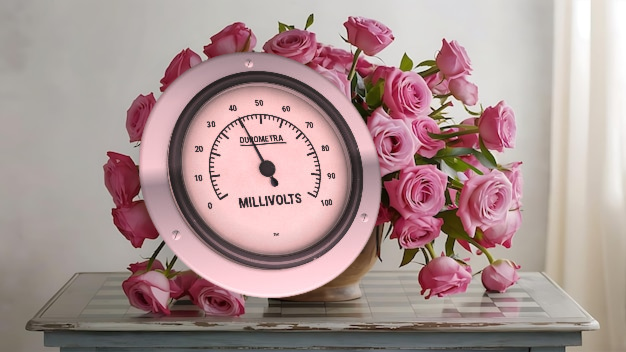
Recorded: 40 mV
